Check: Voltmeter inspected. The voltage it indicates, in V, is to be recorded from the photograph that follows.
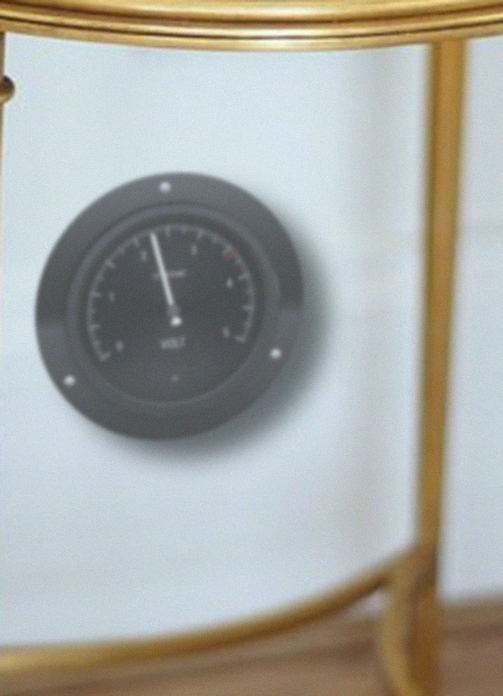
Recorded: 2.25 V
